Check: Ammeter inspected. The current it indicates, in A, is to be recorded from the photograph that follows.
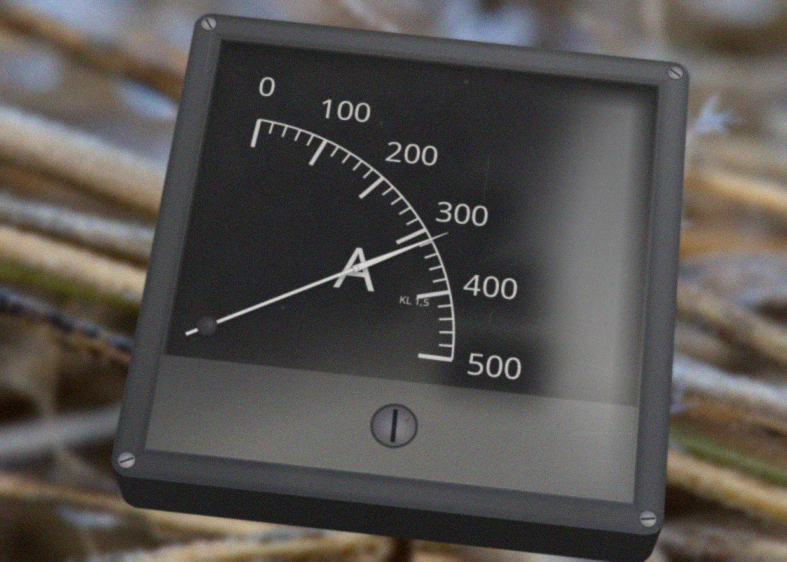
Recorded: 320 A
